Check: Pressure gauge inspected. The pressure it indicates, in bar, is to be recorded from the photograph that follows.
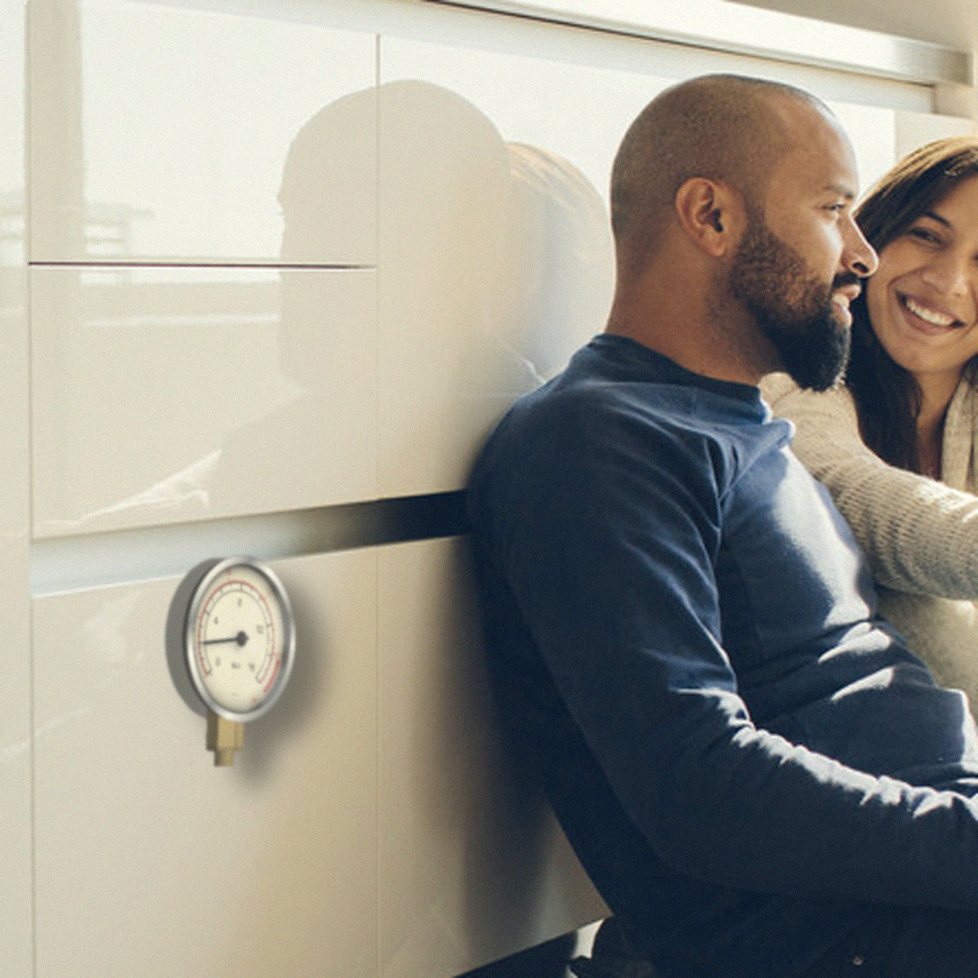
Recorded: 2 bar
